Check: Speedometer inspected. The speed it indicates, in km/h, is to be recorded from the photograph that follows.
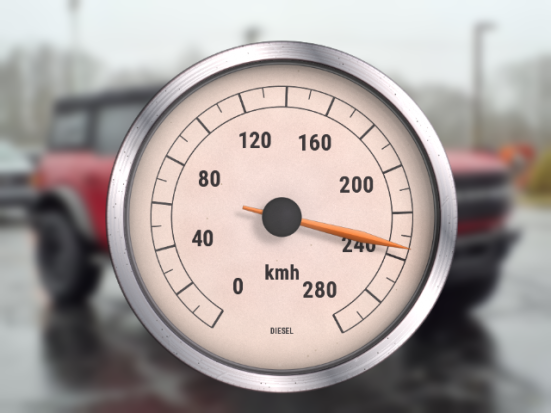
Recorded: 235 km/h
